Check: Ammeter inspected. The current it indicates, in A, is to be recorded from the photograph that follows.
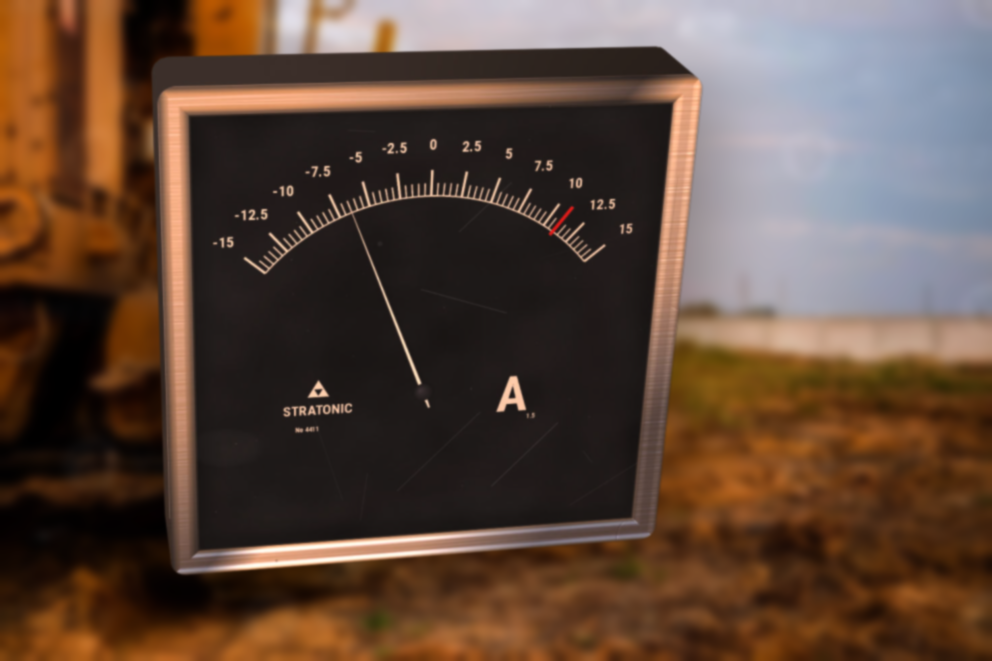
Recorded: -6.5 A
